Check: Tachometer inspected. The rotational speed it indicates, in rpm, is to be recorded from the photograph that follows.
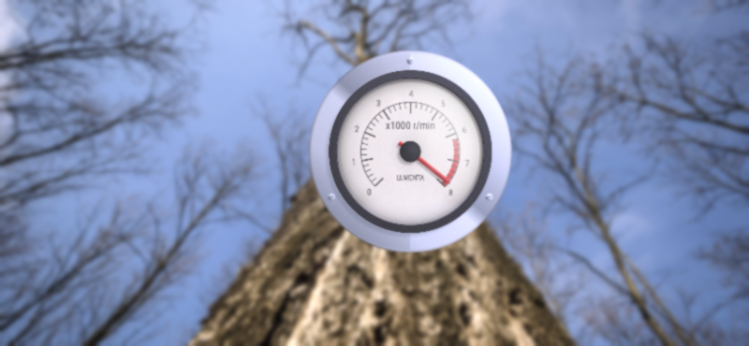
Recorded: 7800 rpm
